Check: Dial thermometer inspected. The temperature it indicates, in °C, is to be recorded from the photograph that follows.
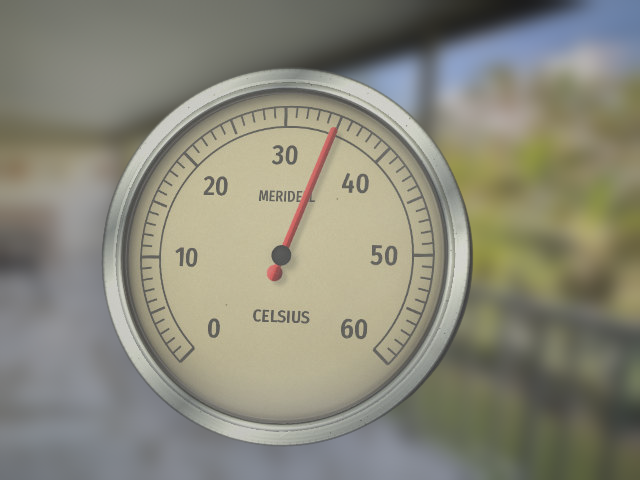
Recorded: 35 °C
